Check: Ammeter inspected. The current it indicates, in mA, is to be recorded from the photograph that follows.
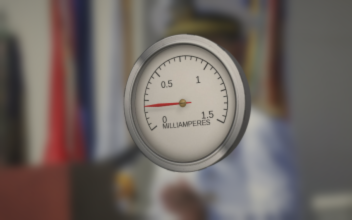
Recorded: 0.2 mA
